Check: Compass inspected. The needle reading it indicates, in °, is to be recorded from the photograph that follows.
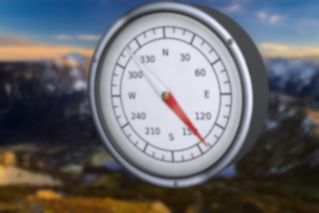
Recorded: 140 °
